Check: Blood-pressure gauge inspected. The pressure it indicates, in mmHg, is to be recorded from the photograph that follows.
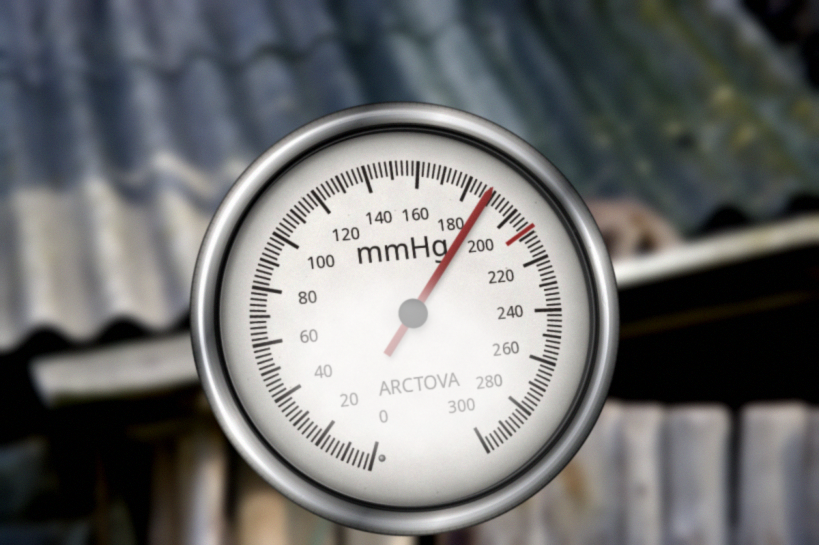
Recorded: 188 mmHg
